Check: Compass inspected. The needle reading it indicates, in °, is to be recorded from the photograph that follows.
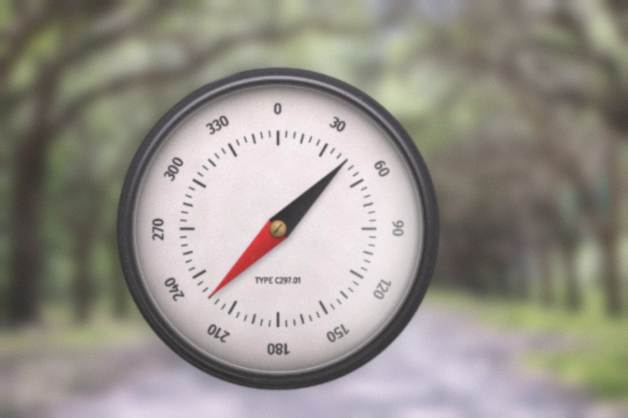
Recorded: 225 °
